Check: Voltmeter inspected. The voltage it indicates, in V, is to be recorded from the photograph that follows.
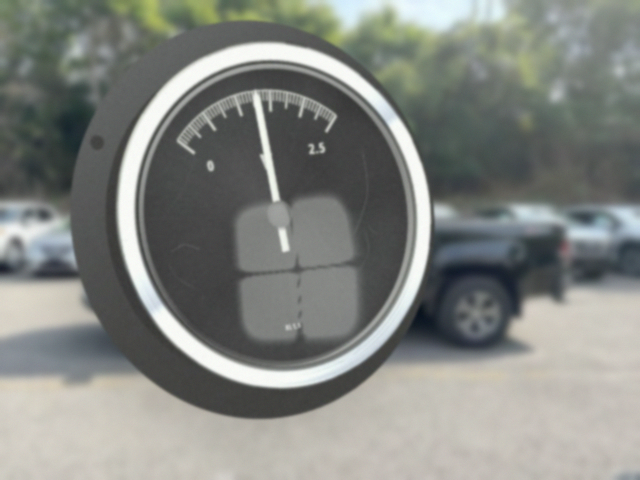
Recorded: 1.25 V
